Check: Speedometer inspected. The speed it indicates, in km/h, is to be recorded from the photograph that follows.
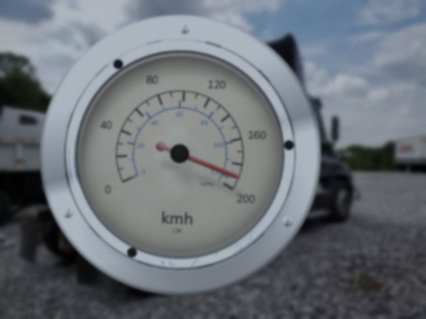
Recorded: 190 km/h
